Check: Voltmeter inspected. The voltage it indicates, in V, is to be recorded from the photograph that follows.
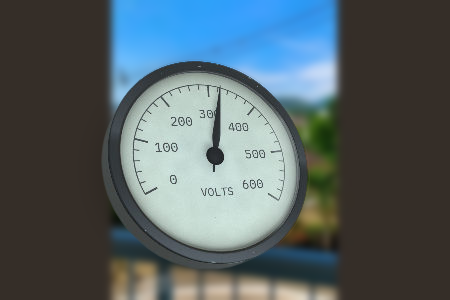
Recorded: 320 V
